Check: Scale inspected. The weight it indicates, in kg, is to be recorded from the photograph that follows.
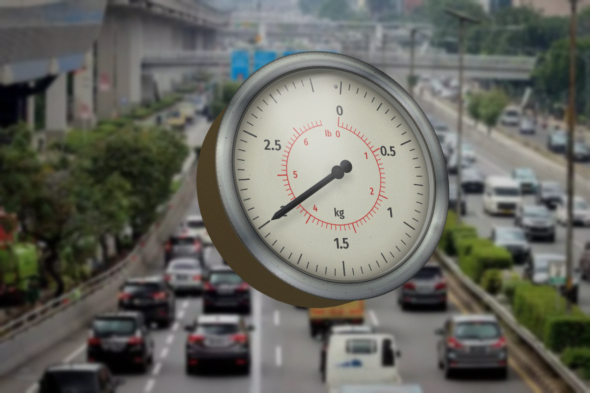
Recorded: 2 kg
